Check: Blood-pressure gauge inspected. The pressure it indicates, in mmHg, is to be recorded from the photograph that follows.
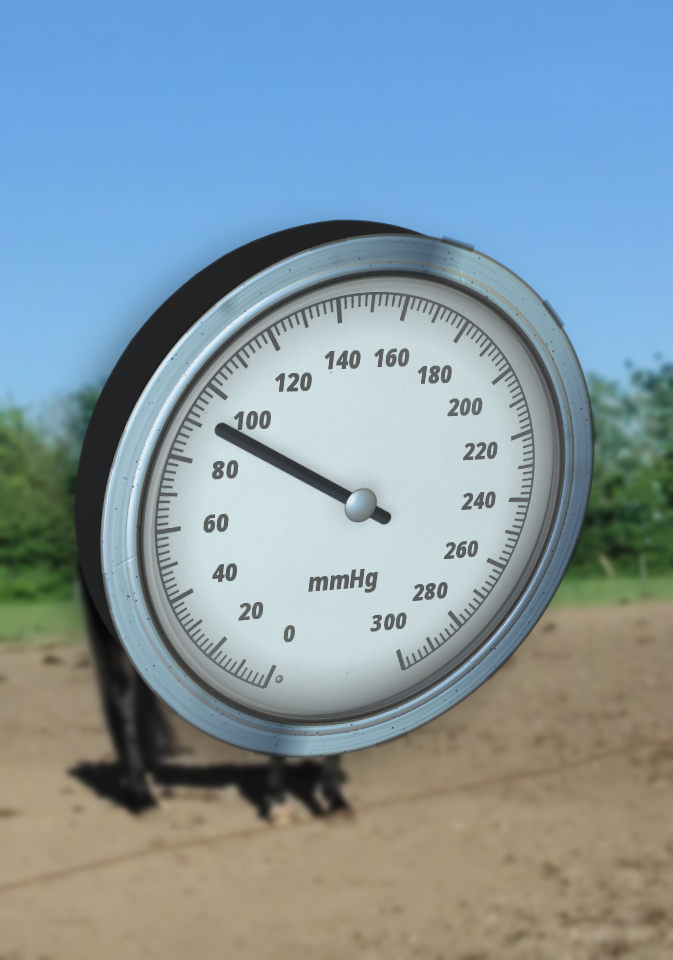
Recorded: 92 mmHg
